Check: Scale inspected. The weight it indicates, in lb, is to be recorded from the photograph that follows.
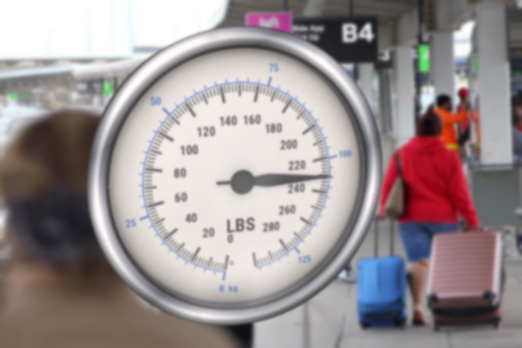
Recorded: 230 lb
